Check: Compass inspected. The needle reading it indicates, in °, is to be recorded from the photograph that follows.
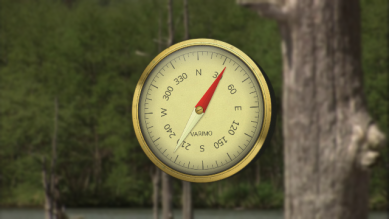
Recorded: 35 °
